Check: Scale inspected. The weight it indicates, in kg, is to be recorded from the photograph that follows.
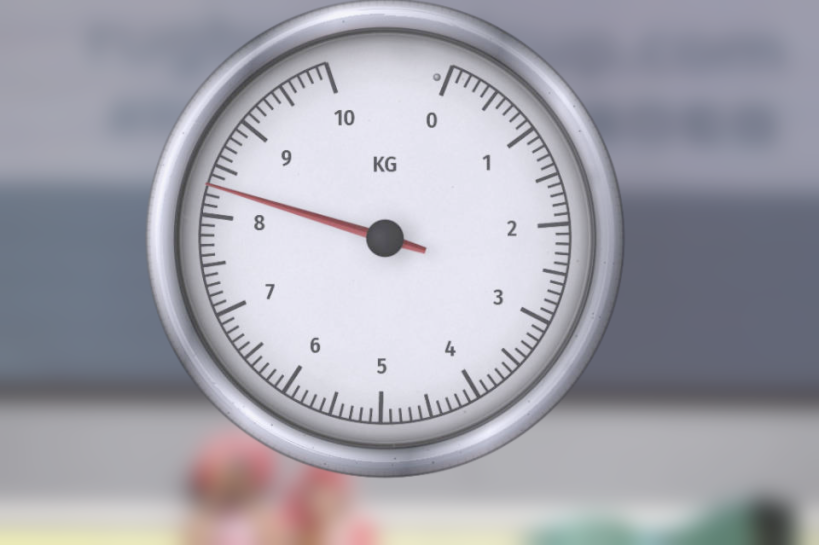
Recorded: 8.3 kg
